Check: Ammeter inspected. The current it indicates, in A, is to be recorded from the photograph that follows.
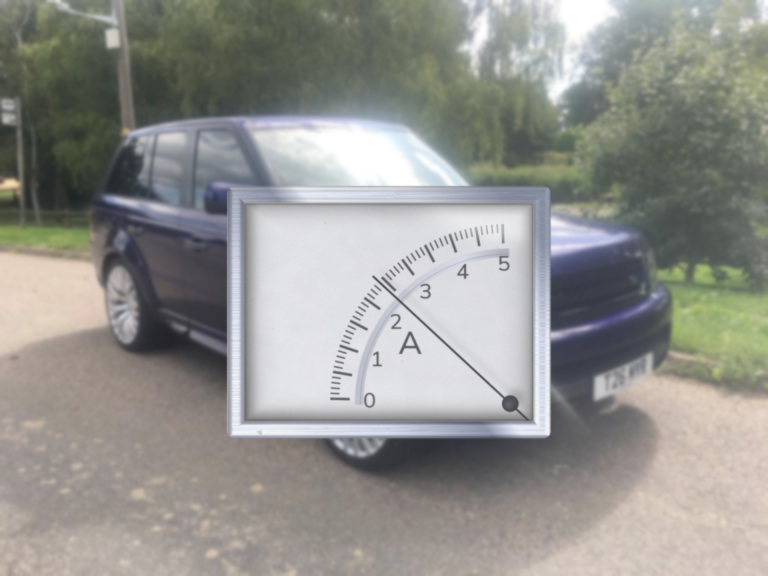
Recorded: 2.4 A
